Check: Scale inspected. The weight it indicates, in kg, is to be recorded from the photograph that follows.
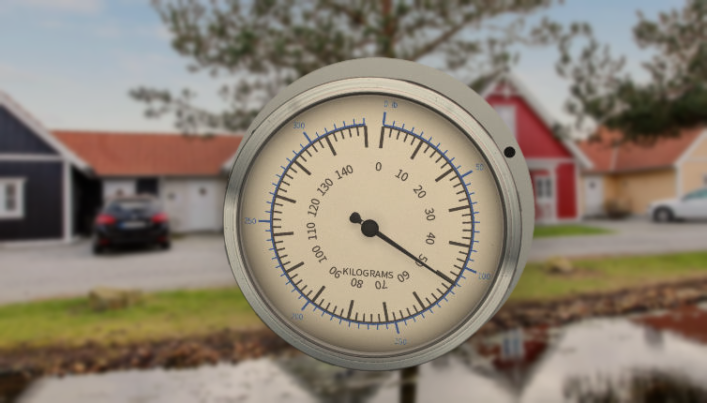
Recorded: 50 kg
